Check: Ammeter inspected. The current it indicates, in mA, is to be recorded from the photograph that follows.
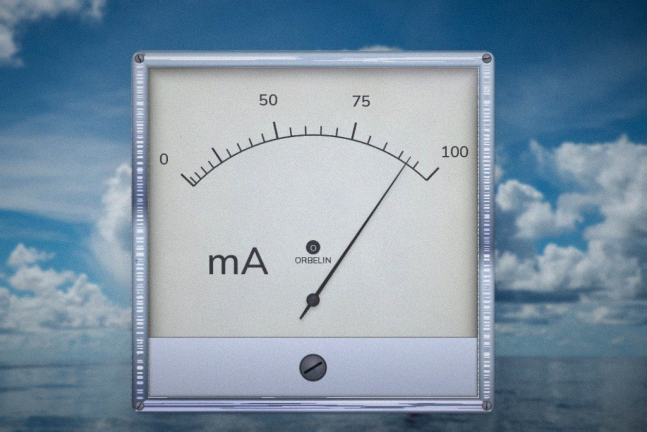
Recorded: 92.5 mA
